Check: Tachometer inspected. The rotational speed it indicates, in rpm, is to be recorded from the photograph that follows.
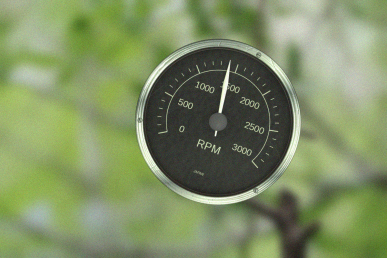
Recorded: 1400 rpm
